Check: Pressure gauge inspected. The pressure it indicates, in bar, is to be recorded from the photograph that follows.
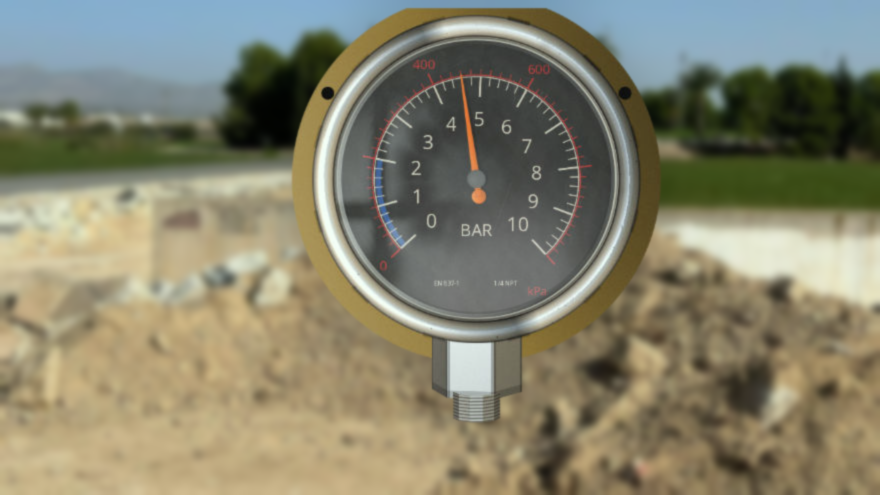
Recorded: 4.6 bar
